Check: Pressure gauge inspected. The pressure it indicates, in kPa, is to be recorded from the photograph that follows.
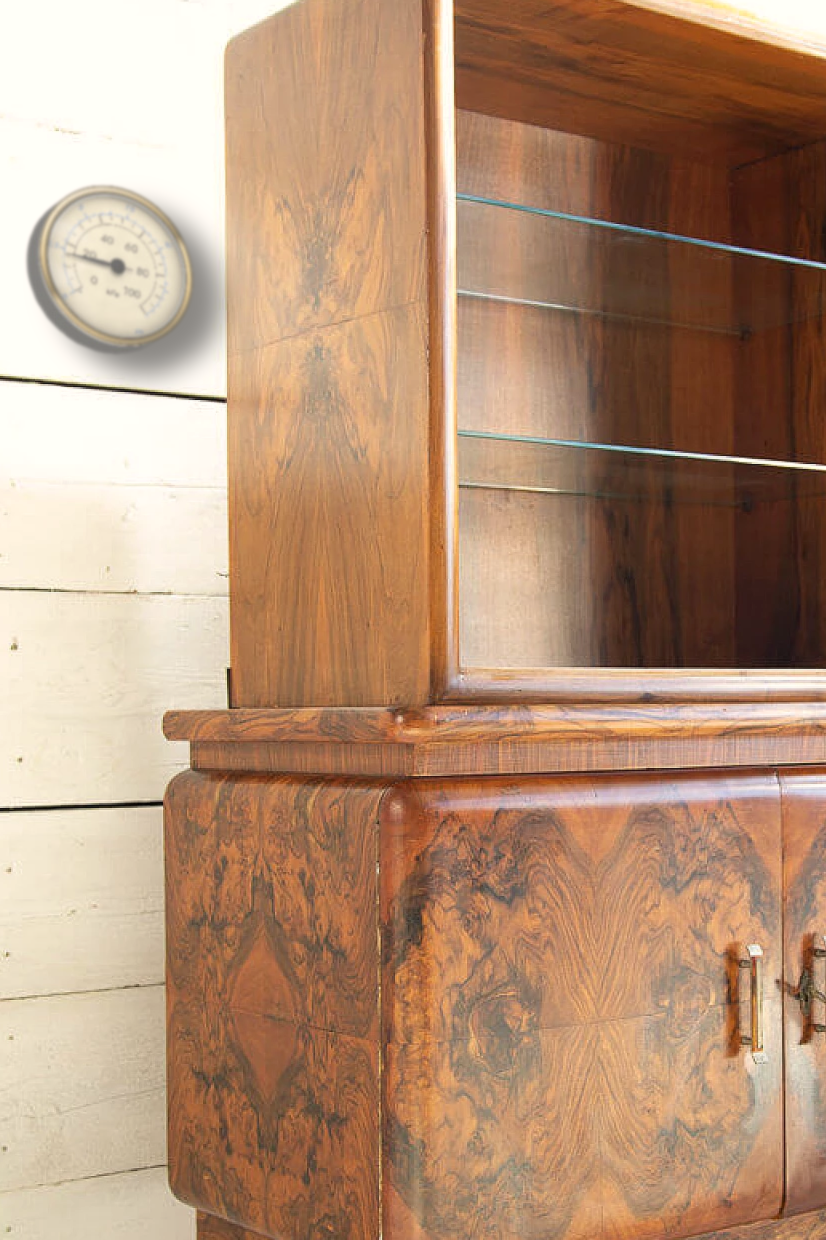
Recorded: 15 kPa
